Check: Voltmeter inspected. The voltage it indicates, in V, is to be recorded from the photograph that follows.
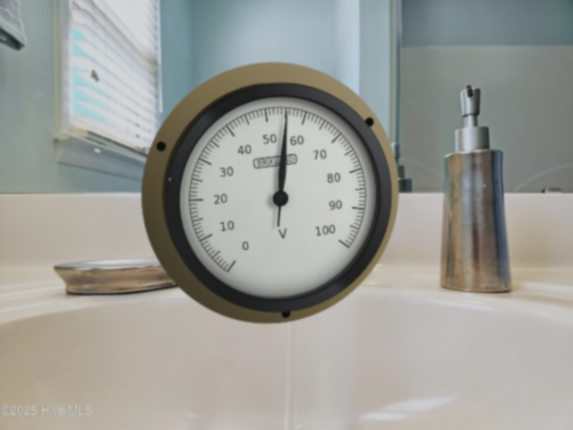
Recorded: 55 V
